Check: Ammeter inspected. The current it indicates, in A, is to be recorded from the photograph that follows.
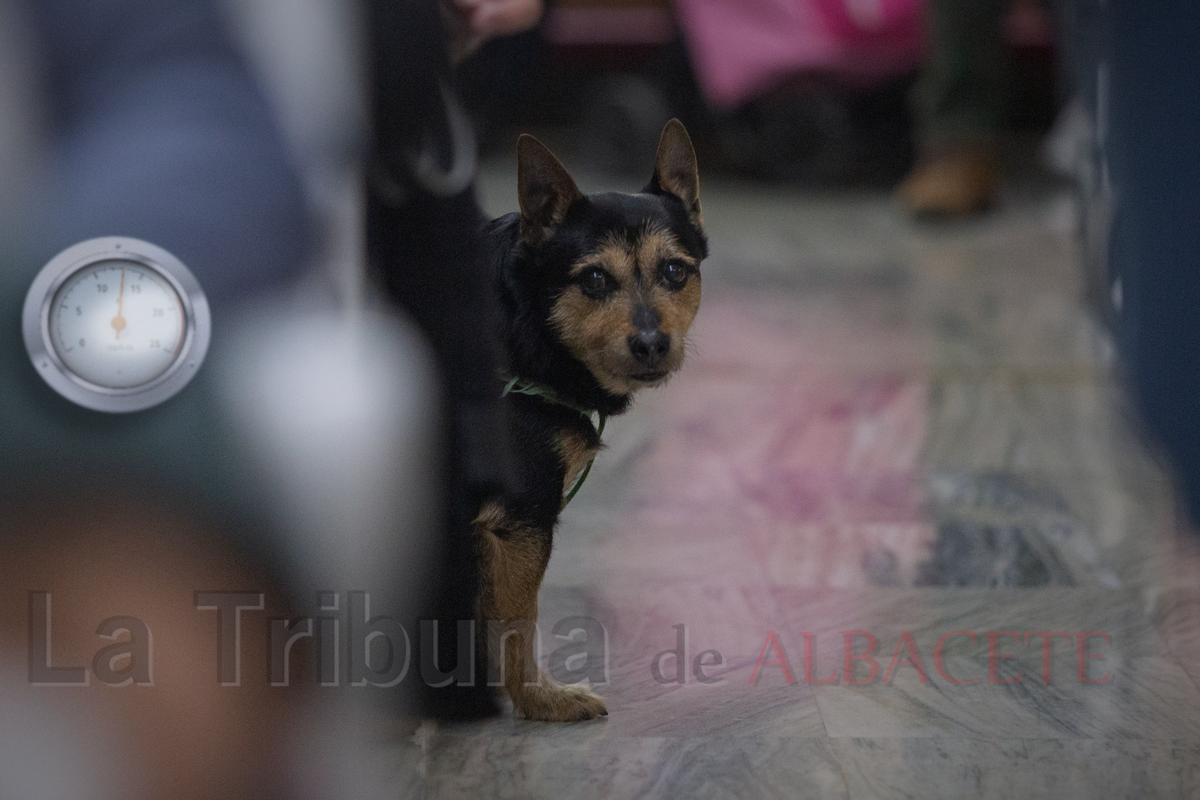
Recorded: 13 A
